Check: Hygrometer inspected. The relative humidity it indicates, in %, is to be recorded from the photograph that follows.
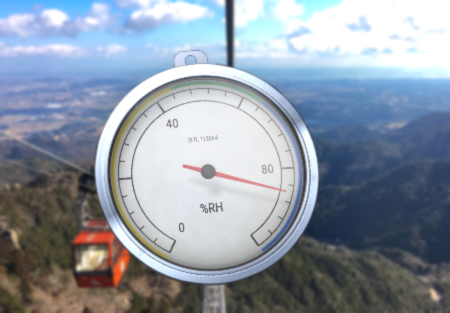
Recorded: 86 %
